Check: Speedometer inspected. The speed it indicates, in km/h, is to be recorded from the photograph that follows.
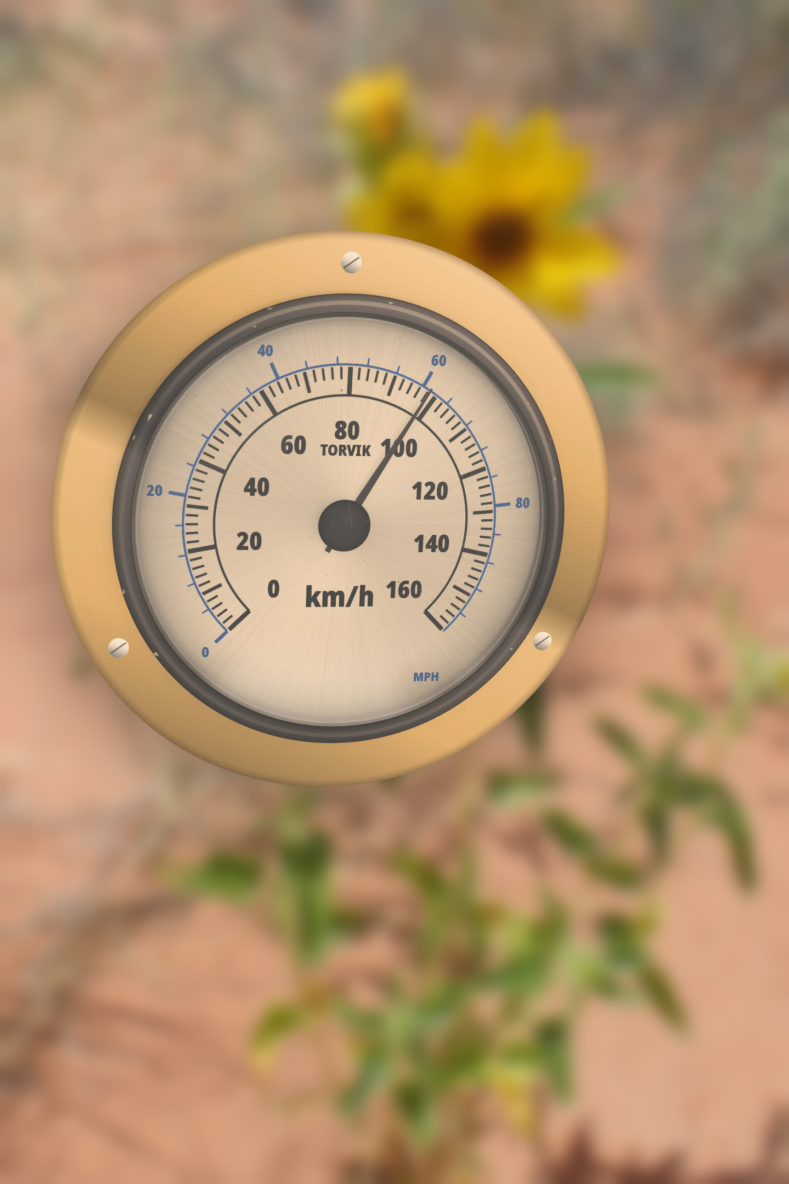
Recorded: 98 km/h
